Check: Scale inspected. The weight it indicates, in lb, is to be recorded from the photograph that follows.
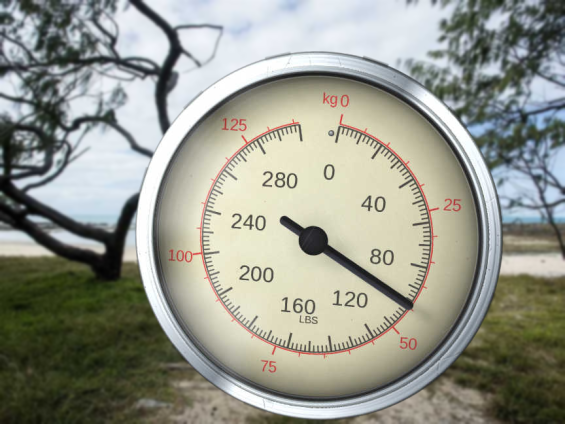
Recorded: 98 lb
